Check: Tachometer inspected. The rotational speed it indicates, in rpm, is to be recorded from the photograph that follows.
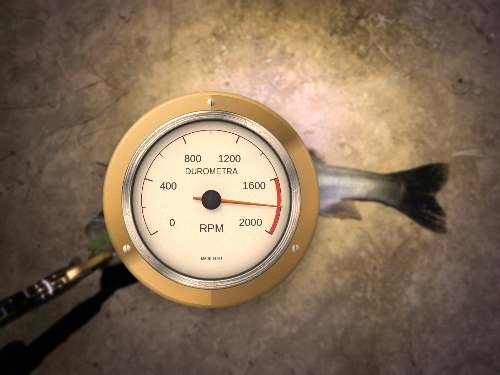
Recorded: 1800 rpm
